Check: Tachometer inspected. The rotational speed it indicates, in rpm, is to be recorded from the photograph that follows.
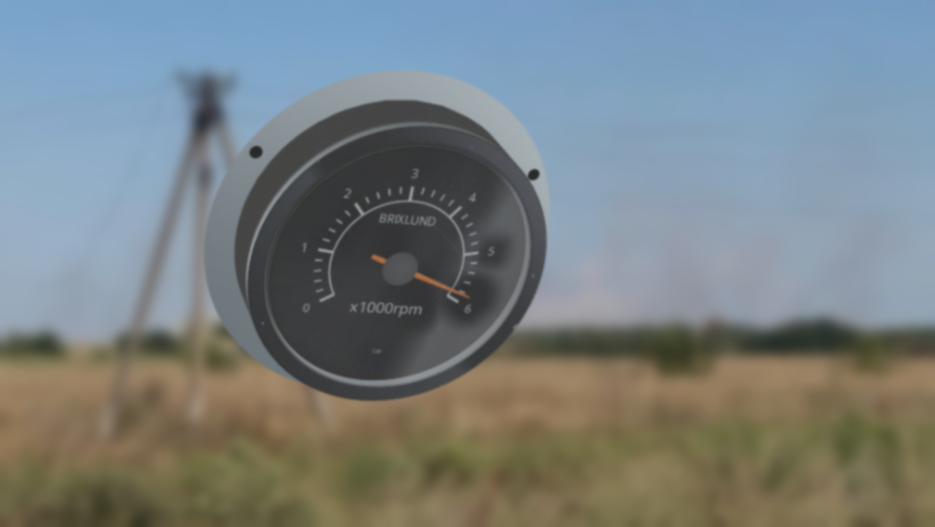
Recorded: 5800 rpm
